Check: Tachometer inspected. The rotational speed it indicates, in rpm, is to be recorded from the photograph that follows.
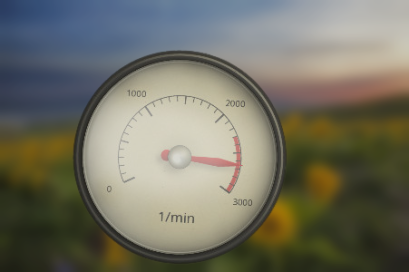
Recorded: 2650 rpm
